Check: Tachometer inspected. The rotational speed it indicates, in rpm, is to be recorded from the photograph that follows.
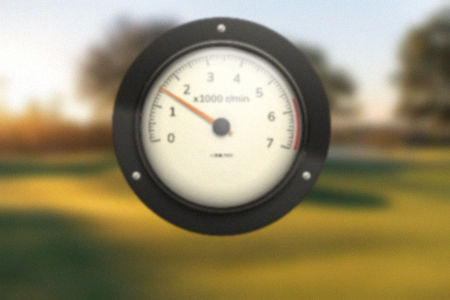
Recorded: 1500 rpm
